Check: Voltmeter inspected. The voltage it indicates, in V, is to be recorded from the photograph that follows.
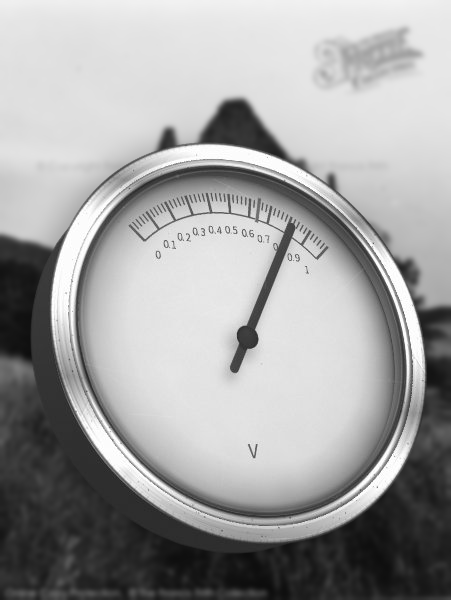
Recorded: 0.8 V
